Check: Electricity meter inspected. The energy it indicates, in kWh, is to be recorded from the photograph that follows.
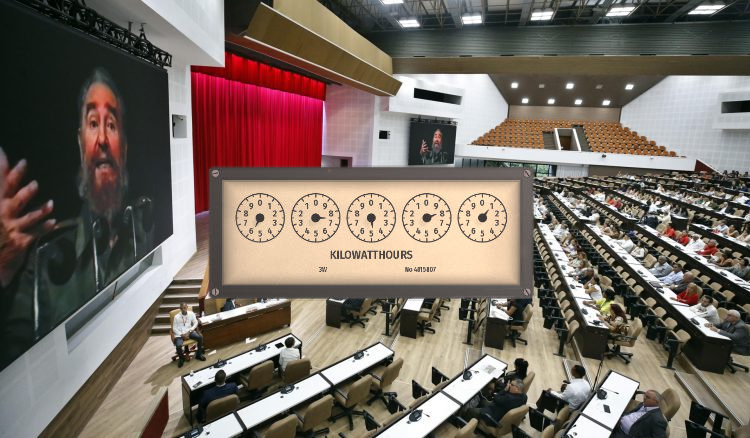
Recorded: 57481 kWh
